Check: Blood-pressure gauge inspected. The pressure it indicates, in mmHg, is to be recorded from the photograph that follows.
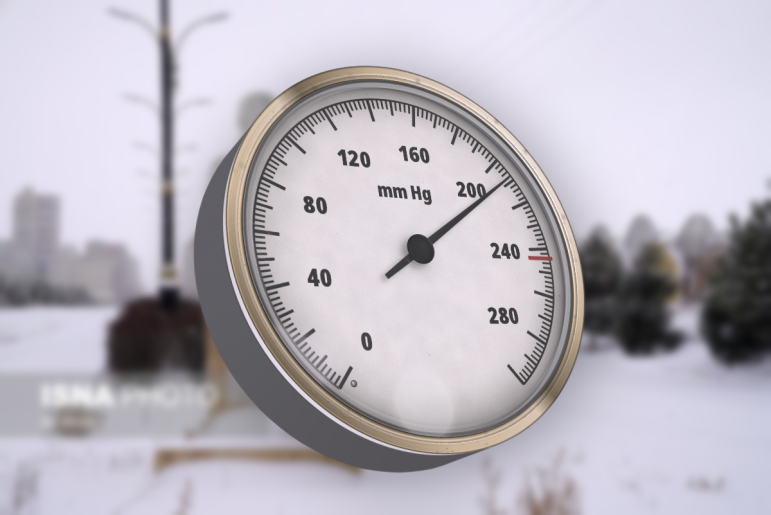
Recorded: 208 mmHg
